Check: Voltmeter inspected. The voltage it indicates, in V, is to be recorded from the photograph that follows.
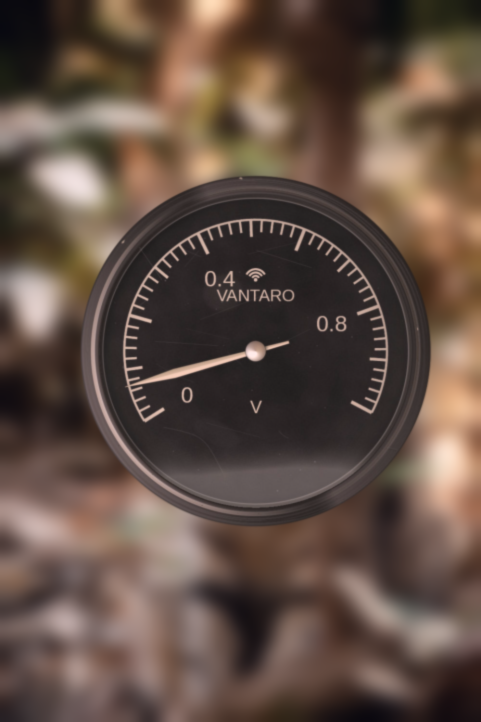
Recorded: 0.07 V
